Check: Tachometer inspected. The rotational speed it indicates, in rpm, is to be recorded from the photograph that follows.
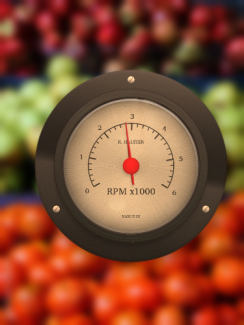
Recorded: 2800 rpm
